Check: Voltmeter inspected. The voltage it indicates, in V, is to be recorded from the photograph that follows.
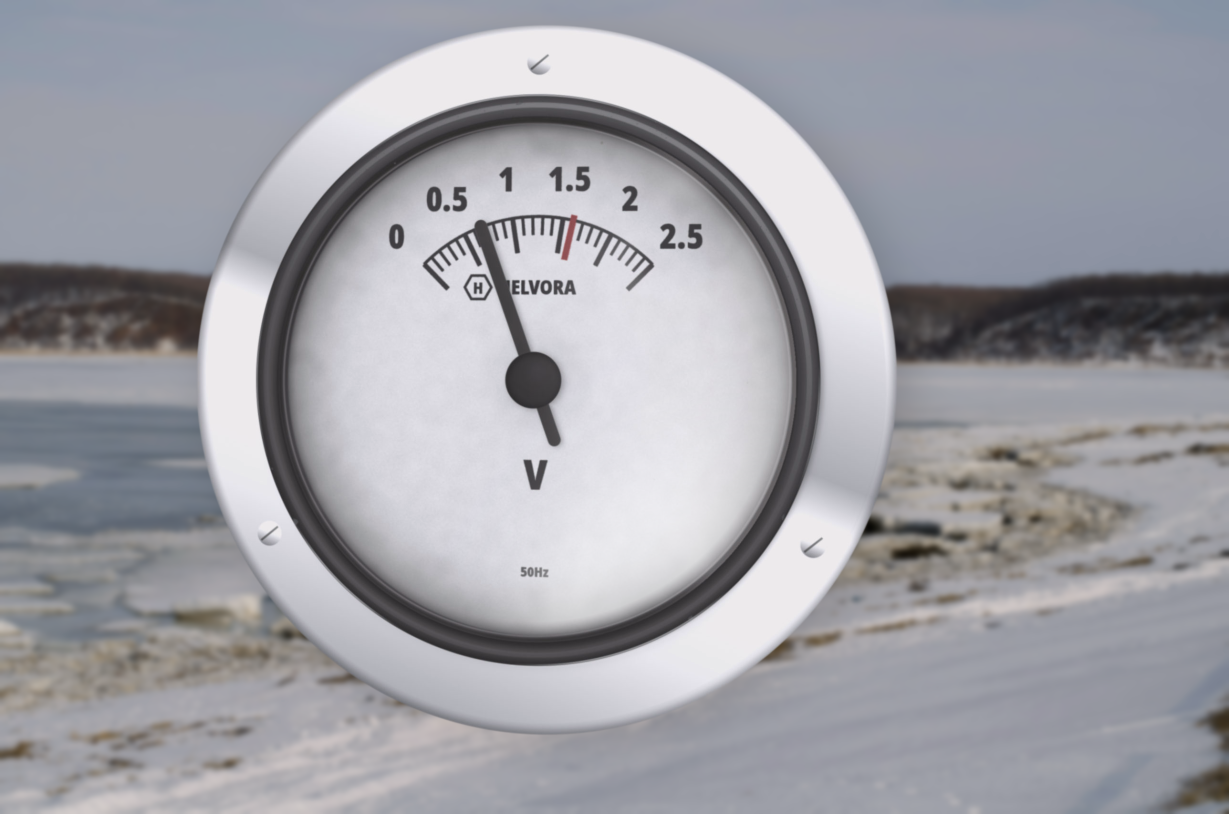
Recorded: 0.7 V
